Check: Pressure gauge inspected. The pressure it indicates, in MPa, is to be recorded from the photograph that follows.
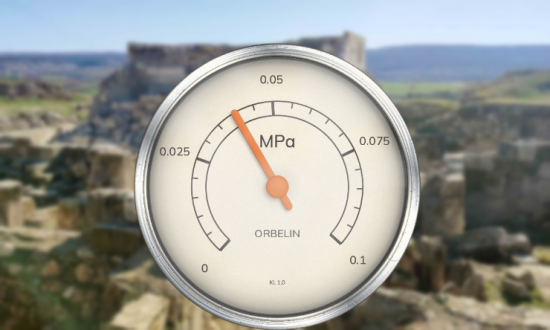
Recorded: 0.04 MPa
